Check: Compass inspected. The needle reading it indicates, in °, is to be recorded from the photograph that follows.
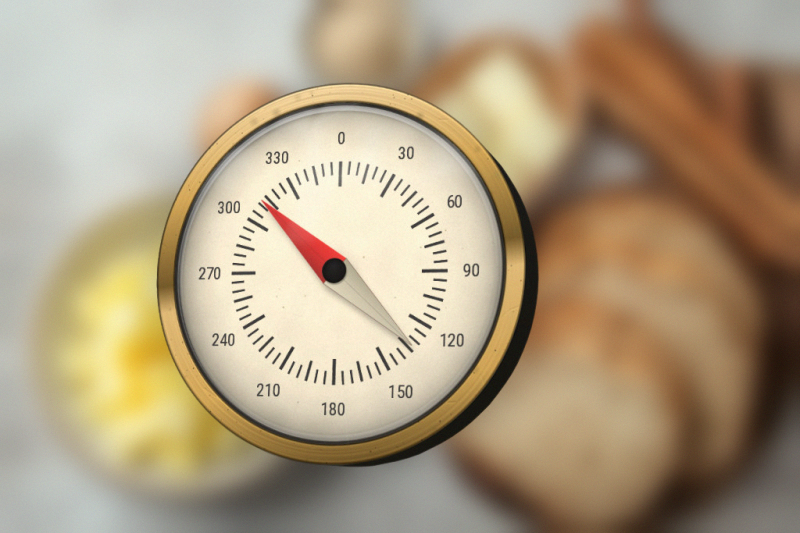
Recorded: 312.5 °
